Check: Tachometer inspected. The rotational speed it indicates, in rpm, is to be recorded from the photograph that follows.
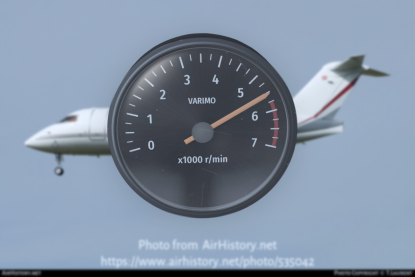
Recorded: 5500 rpm
